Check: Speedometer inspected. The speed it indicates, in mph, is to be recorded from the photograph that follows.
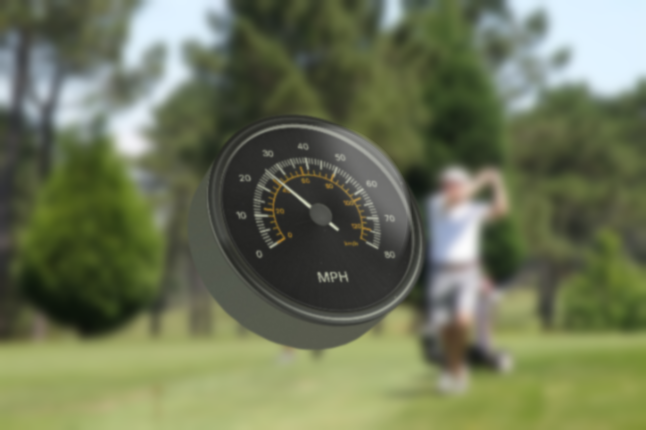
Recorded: 25 mph
